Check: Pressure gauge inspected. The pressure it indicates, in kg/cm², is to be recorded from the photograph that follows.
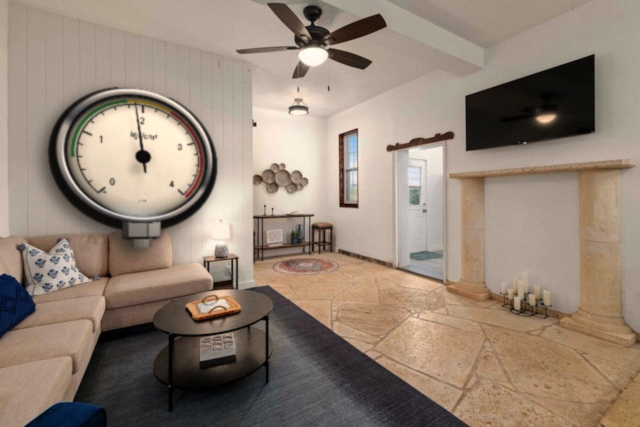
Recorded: 1.9 kg/cm²
